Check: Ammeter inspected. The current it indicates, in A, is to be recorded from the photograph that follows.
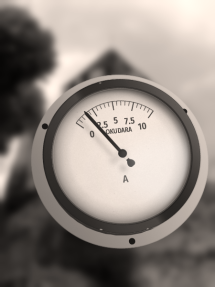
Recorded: 1.5 A
